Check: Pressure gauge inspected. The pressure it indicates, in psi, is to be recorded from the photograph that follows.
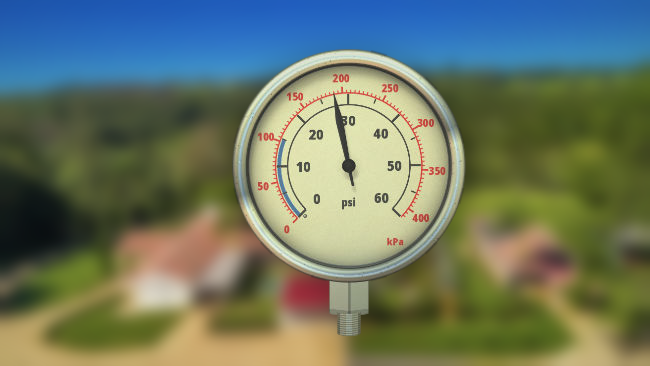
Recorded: 27.5 psi
